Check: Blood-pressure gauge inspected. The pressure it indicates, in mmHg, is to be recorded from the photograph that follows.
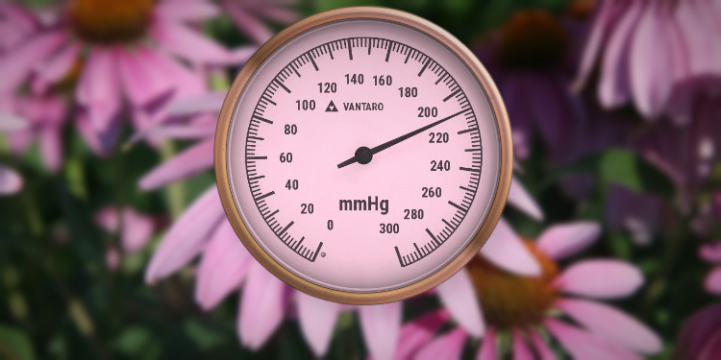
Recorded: 210 mmHg
